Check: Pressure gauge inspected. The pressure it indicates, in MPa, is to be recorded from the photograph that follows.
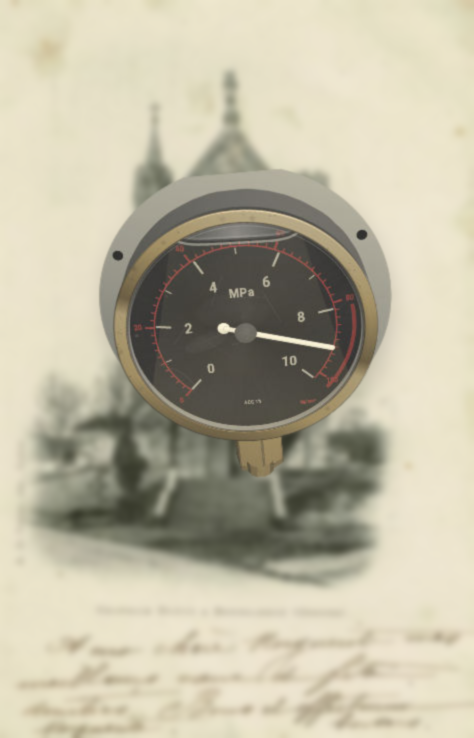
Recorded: 9 MPa
